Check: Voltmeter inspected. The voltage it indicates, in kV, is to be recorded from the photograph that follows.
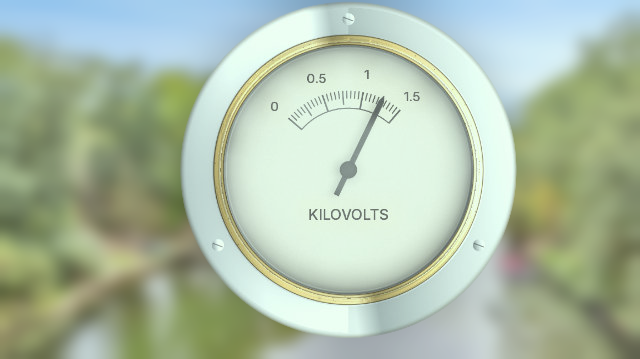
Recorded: 1.25 kV
